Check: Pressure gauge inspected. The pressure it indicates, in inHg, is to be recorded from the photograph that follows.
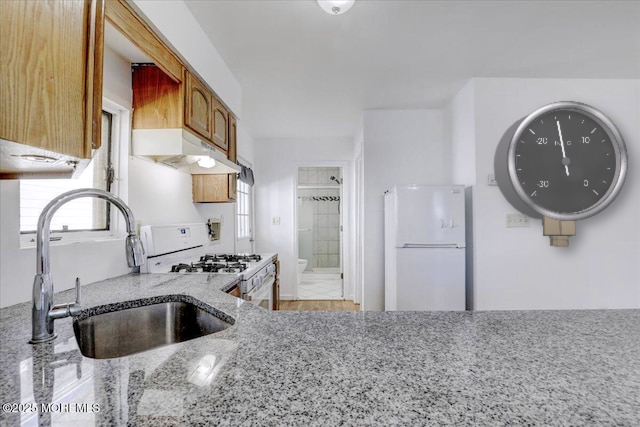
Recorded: -16 inHg
